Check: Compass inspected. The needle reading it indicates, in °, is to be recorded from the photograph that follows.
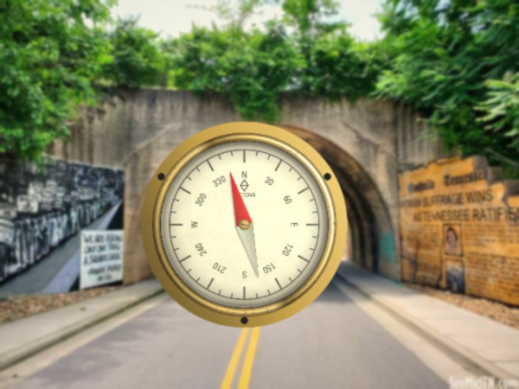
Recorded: 345 °
